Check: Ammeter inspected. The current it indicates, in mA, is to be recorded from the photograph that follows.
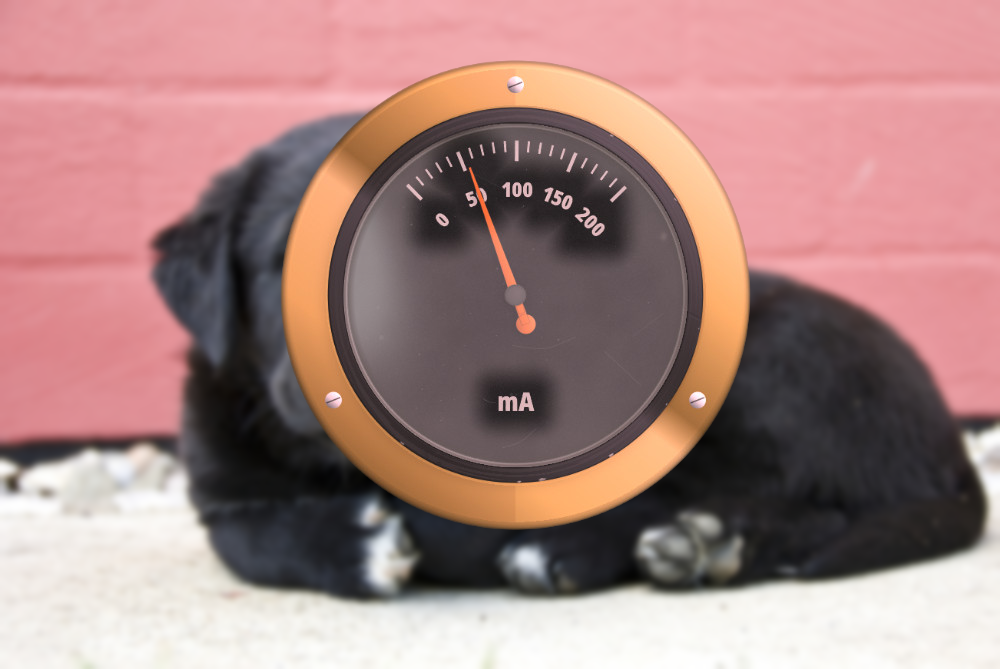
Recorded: 55 mA
